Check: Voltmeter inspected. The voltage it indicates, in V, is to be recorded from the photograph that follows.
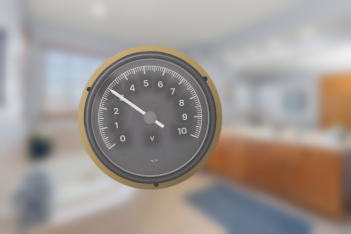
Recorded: 3 V
